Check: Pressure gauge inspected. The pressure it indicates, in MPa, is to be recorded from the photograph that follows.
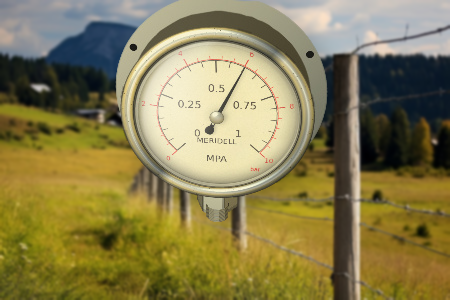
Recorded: 0.6 MPa
